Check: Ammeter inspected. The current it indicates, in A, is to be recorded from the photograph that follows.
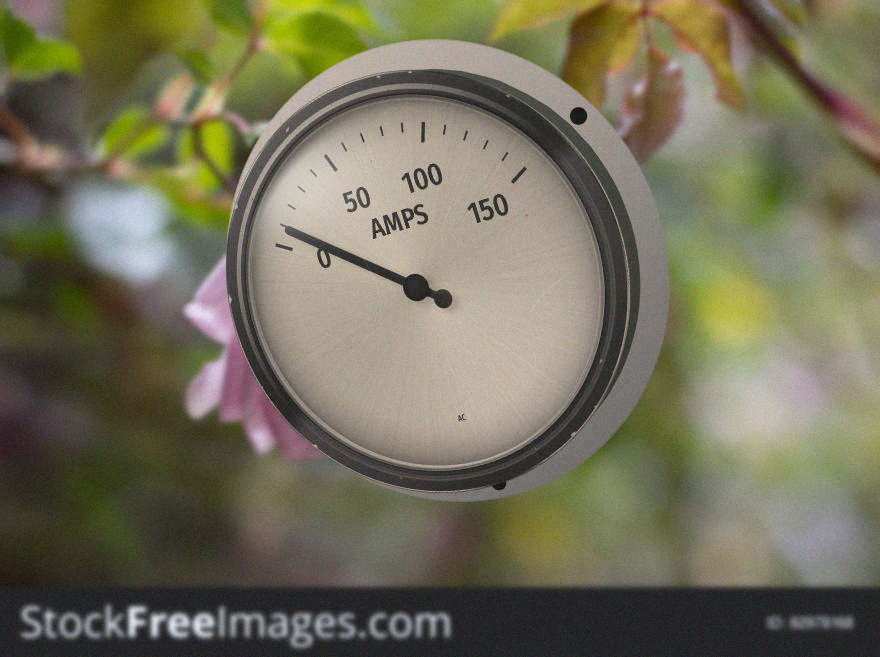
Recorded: 10 A
